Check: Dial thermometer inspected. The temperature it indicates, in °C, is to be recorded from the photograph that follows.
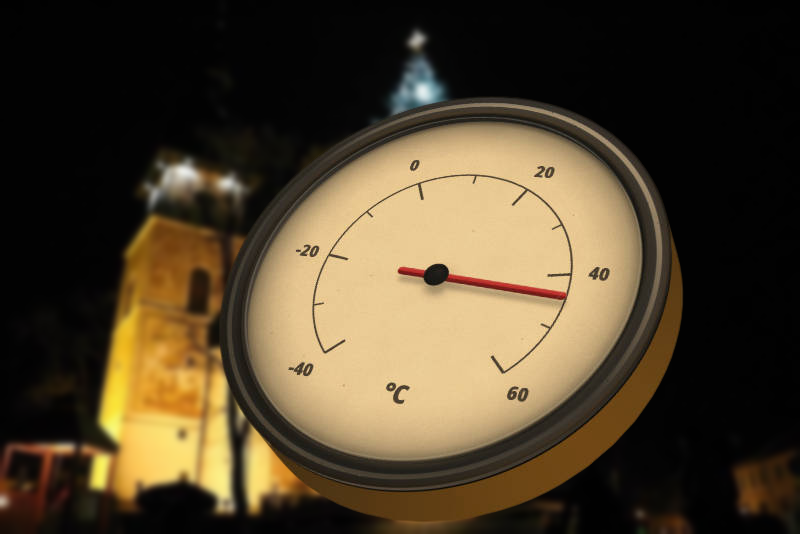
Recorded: 45 °C
